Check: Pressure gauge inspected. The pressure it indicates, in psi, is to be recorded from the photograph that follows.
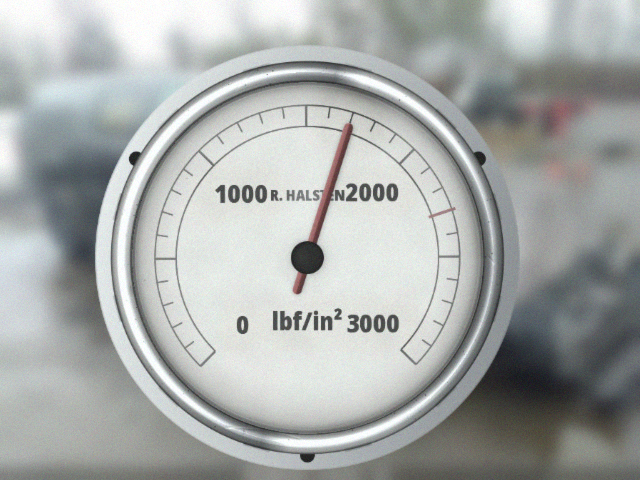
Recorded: 1700 psi
